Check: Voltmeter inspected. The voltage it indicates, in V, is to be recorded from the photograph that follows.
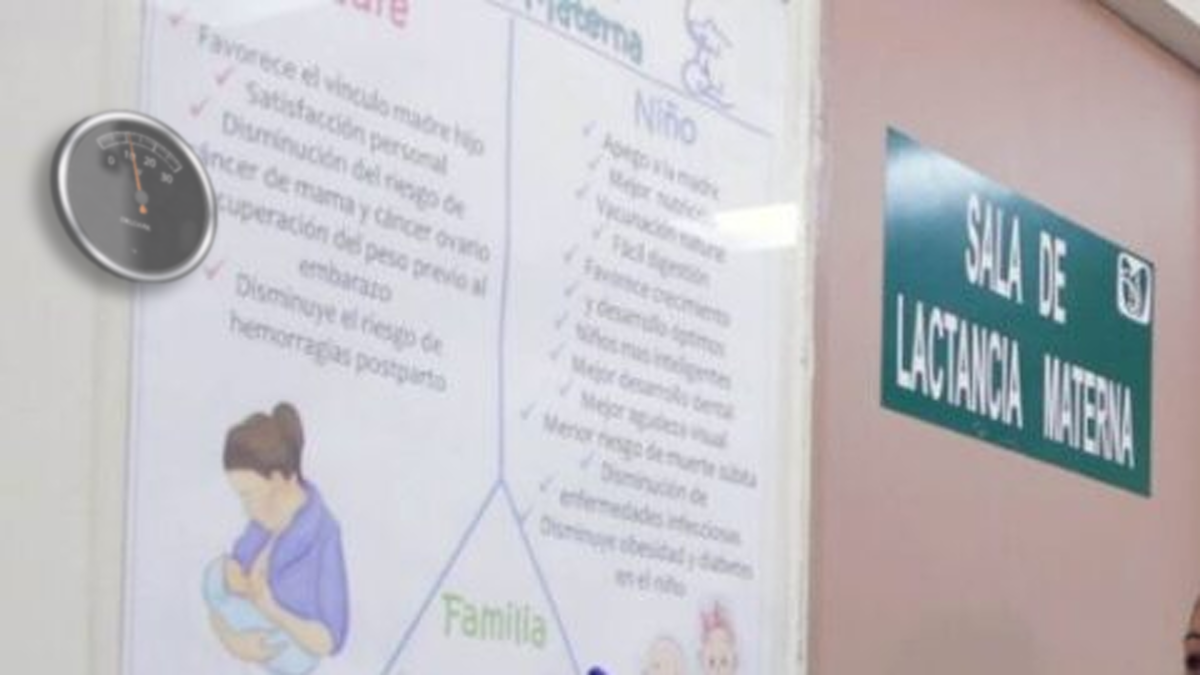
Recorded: 10 V
